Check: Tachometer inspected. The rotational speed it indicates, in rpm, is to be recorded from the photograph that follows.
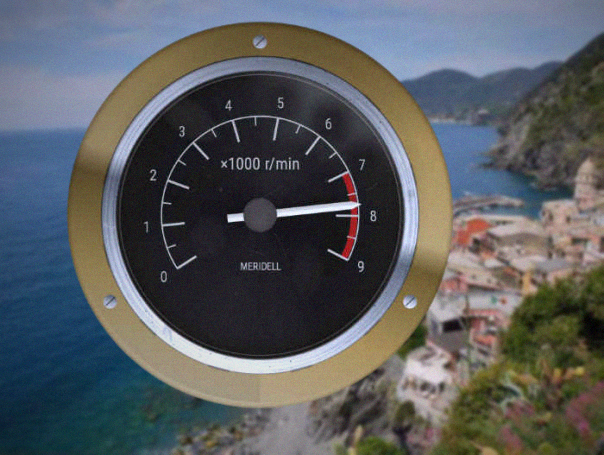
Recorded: 7750 rpm
